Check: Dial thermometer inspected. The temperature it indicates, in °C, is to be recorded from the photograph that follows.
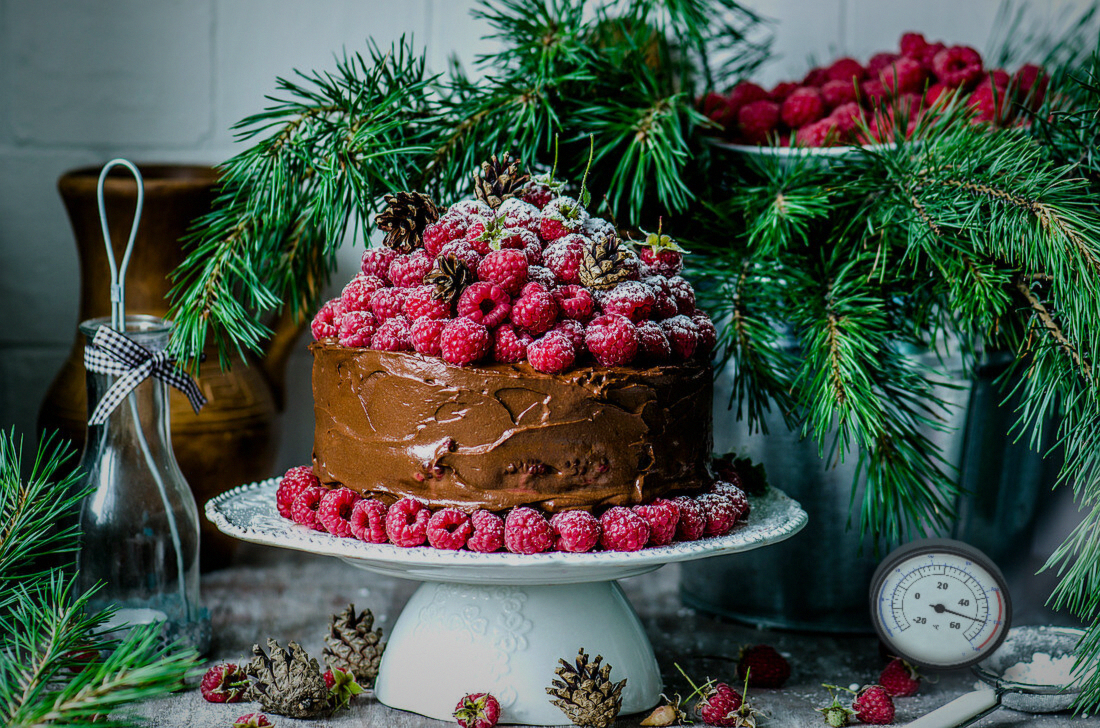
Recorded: 50 °C
